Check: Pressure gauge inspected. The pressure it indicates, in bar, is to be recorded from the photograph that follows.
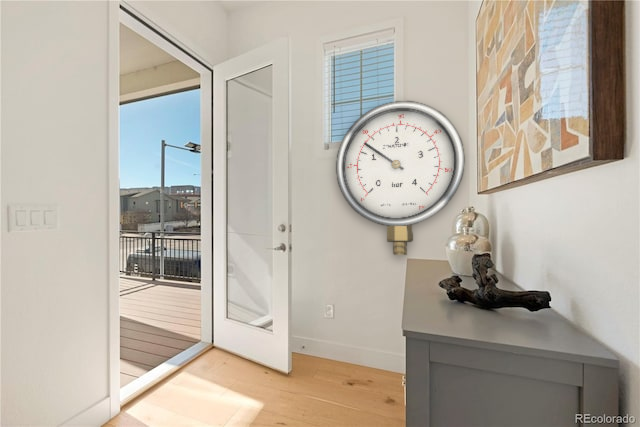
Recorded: 1.2 bar
